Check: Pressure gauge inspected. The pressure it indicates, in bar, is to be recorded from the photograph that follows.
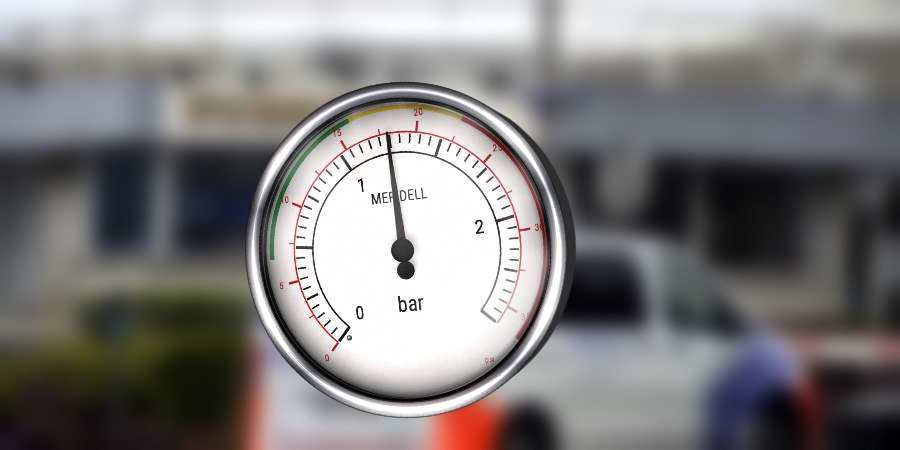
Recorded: 1.25 bar
